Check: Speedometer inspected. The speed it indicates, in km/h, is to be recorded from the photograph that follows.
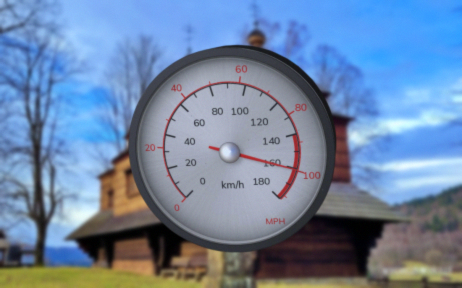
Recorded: 160 km/h
